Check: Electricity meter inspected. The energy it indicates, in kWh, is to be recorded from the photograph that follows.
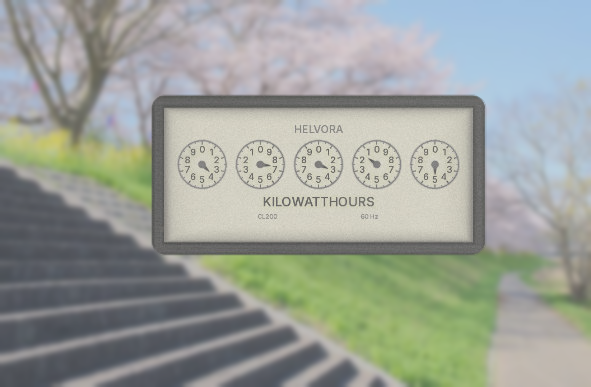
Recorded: 37315 kWh
